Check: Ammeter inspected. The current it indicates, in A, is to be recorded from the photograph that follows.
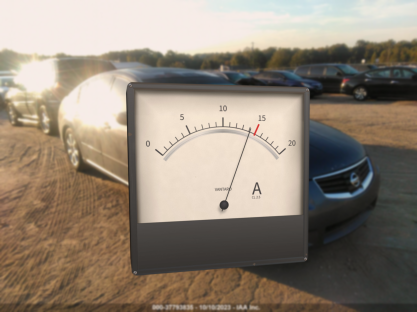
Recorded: 14 A
